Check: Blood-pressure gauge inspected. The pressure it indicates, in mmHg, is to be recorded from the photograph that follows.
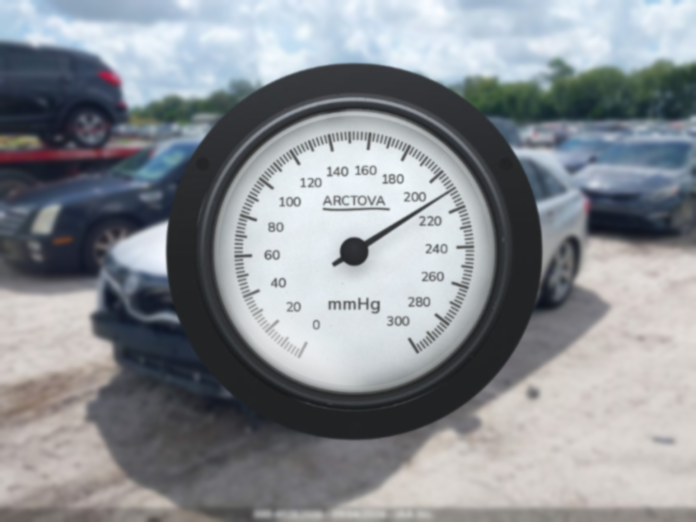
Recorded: 210 mmHg
